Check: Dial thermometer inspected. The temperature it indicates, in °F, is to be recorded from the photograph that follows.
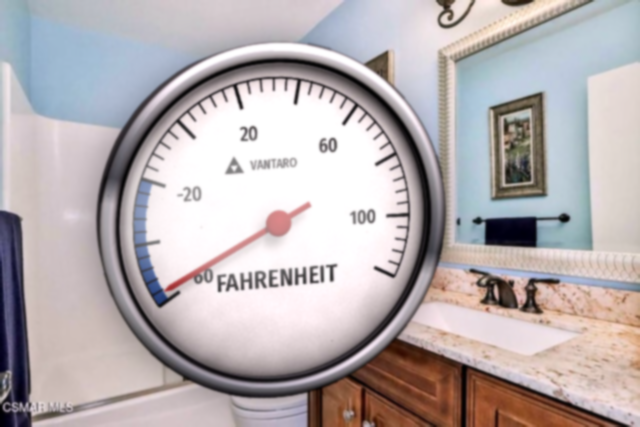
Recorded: -56 °F
